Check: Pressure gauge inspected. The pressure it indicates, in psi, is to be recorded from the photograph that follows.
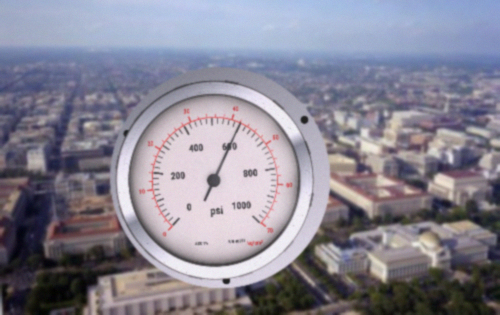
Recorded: 600 psi
